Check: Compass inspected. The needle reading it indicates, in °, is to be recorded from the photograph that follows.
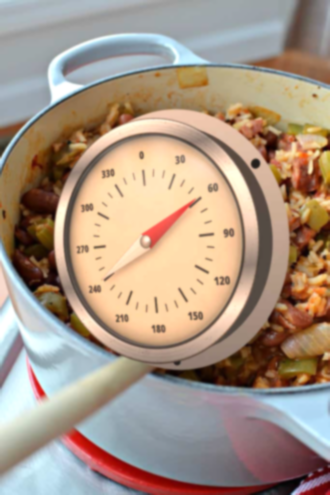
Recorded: 60 °
